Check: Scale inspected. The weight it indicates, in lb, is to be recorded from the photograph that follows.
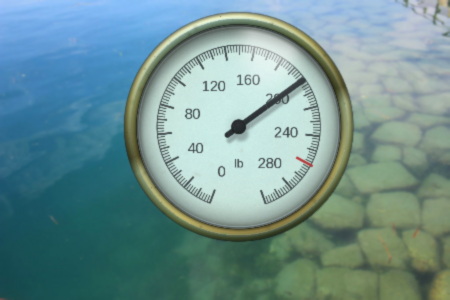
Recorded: 200 lb
